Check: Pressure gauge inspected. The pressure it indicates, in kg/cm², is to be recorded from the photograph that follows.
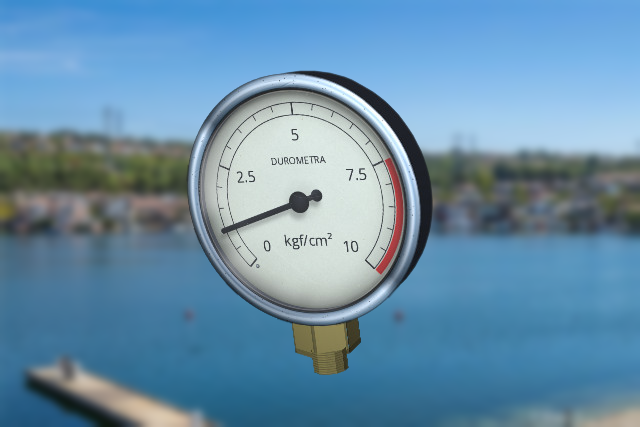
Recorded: 1 kg/cm²
